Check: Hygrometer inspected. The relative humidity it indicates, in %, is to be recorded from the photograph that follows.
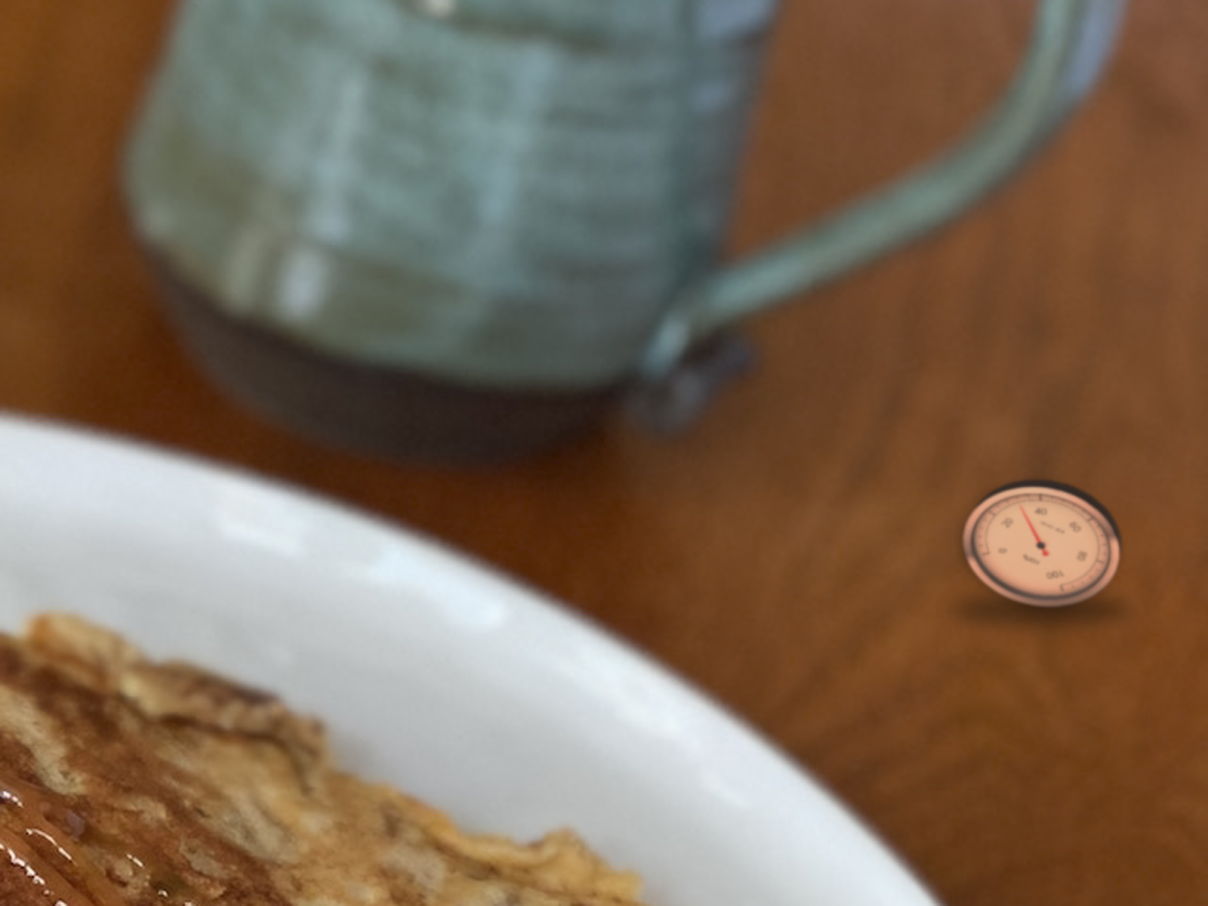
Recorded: 32 %
